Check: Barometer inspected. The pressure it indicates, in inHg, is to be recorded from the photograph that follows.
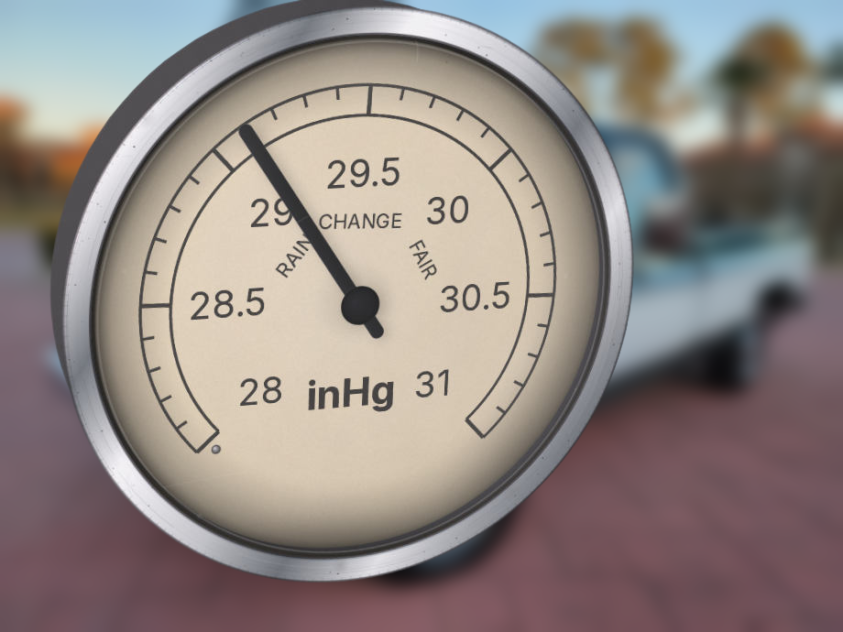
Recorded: 29.1 inHg
